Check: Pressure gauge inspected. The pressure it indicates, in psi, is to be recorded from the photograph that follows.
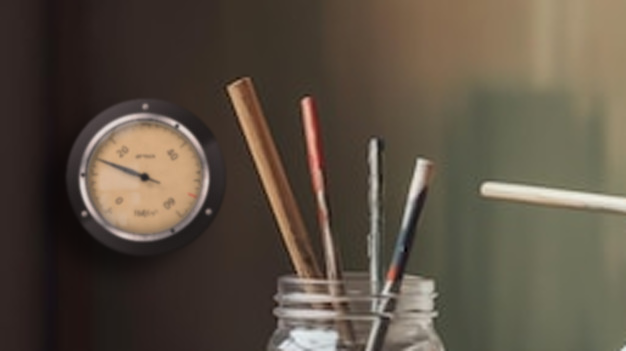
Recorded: 14 psi
